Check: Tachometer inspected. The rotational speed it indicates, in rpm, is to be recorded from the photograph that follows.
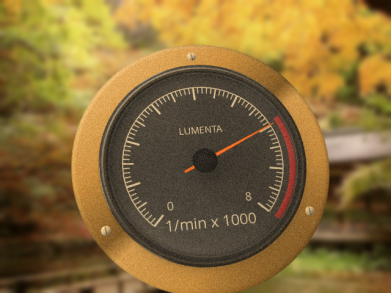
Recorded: 6000 rpm
